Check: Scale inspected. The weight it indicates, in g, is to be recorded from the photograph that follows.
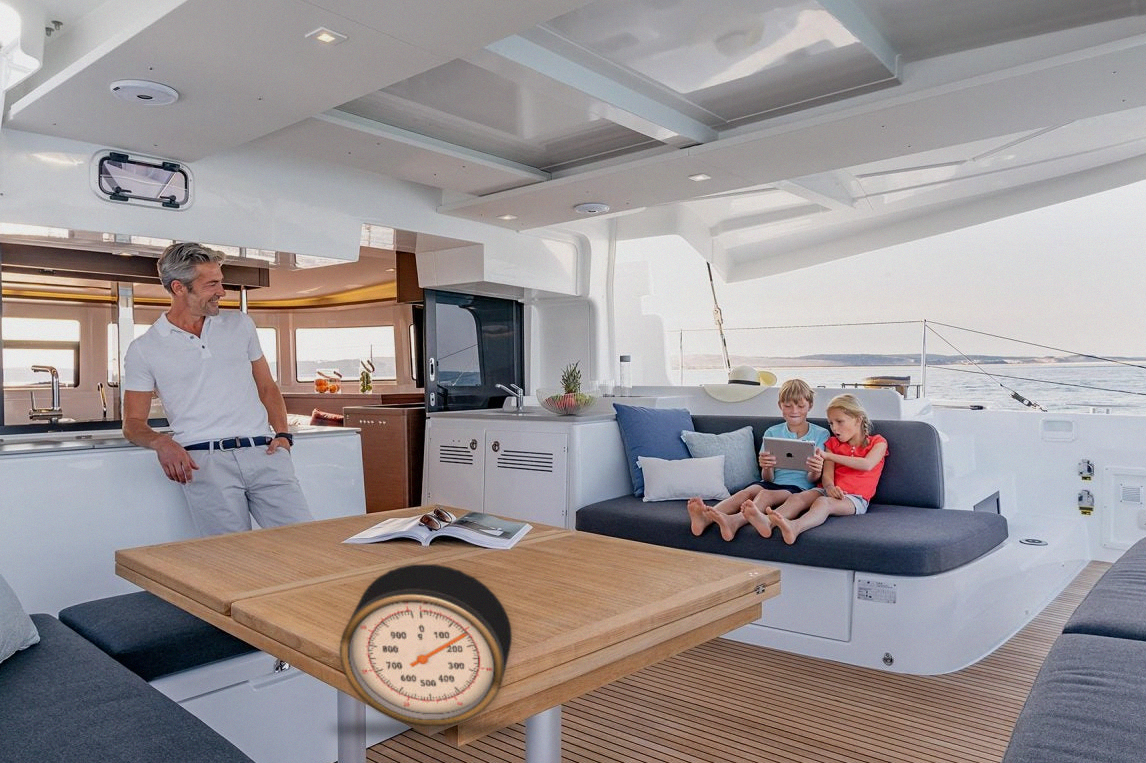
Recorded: 150 g
